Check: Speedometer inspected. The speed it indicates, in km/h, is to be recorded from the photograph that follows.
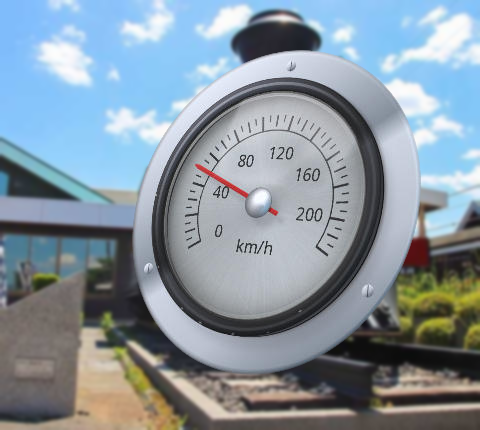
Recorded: 50 km/h
